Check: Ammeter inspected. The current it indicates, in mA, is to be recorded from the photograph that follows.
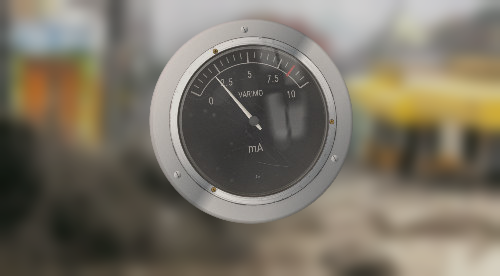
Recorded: 2 mA
